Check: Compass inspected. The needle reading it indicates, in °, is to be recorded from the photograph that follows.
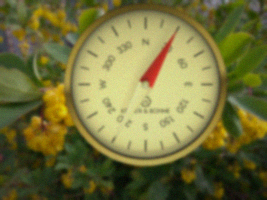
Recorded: 30 °
